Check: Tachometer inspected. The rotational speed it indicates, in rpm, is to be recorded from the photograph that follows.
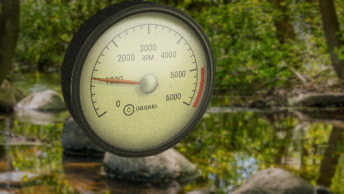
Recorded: 1000 rpm
